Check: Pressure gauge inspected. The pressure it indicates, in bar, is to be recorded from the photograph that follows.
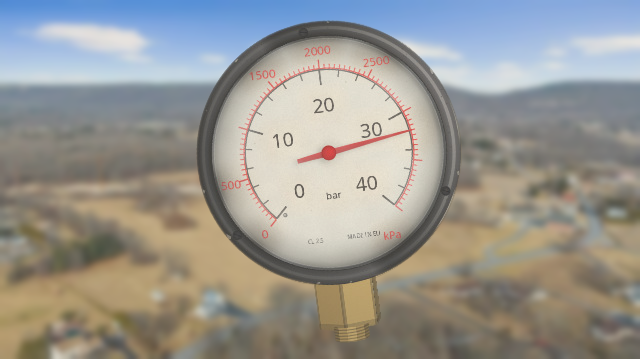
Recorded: 32 bar
